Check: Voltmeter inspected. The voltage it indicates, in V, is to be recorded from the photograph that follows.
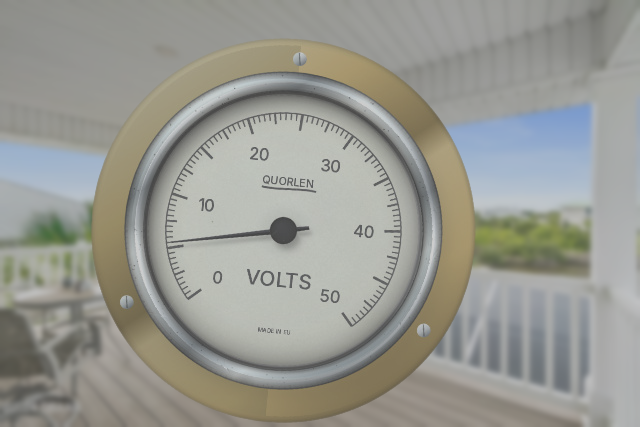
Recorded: 5.5 V
